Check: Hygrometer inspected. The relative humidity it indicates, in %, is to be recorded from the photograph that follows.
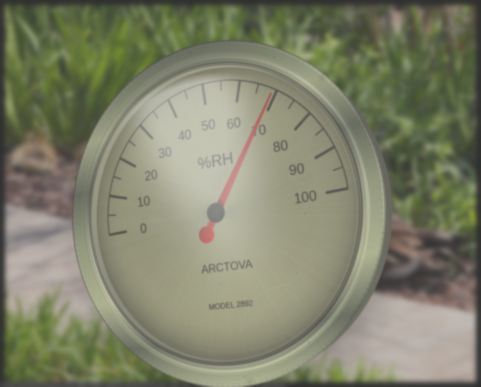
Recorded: 70 %
